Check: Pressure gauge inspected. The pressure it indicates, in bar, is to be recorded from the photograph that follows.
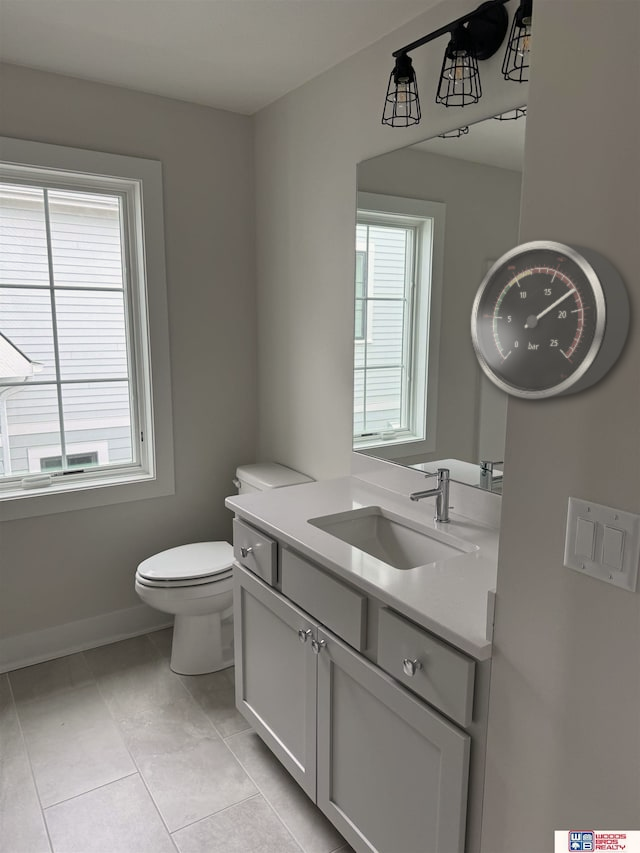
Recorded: 18 bar
